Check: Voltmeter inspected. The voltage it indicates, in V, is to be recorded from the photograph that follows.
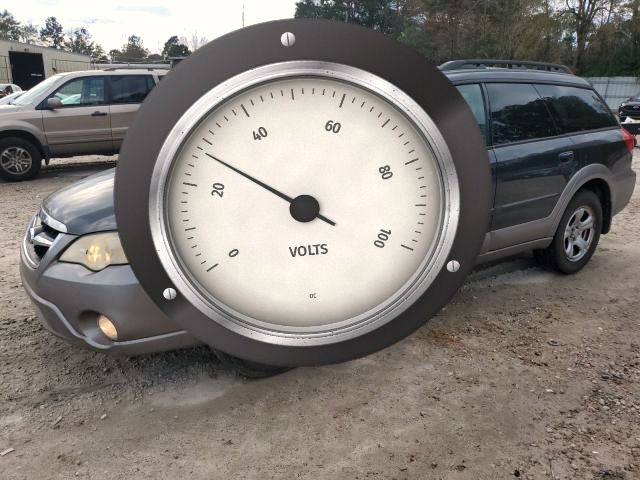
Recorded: 28 V
